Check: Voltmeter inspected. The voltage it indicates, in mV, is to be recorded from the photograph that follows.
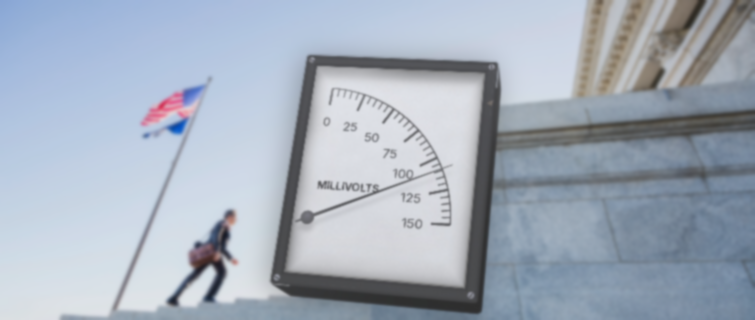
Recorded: 110 mV
